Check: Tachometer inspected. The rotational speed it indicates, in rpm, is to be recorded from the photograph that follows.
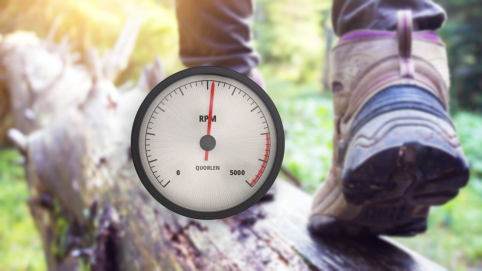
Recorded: 2600 rpm
